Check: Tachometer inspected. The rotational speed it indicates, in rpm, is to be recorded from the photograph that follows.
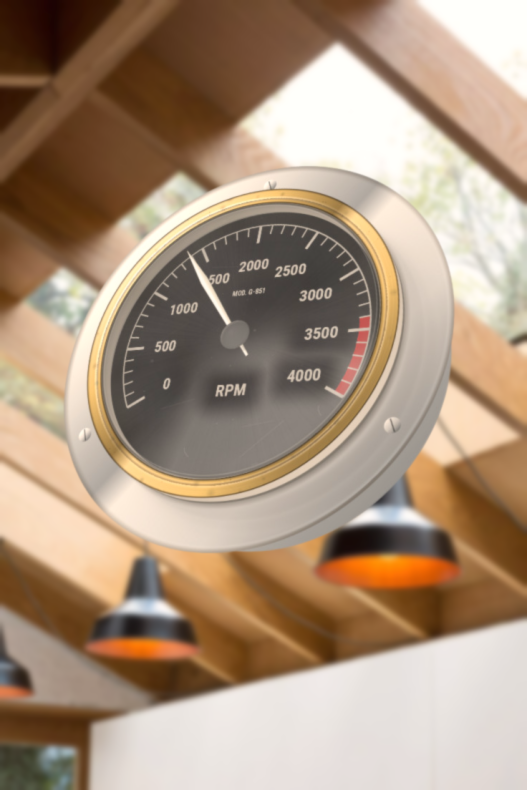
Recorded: 1400 rpm
